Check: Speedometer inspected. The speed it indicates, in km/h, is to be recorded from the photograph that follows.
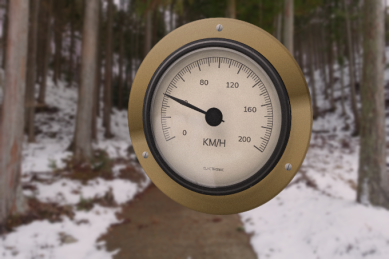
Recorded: 40 km/h
